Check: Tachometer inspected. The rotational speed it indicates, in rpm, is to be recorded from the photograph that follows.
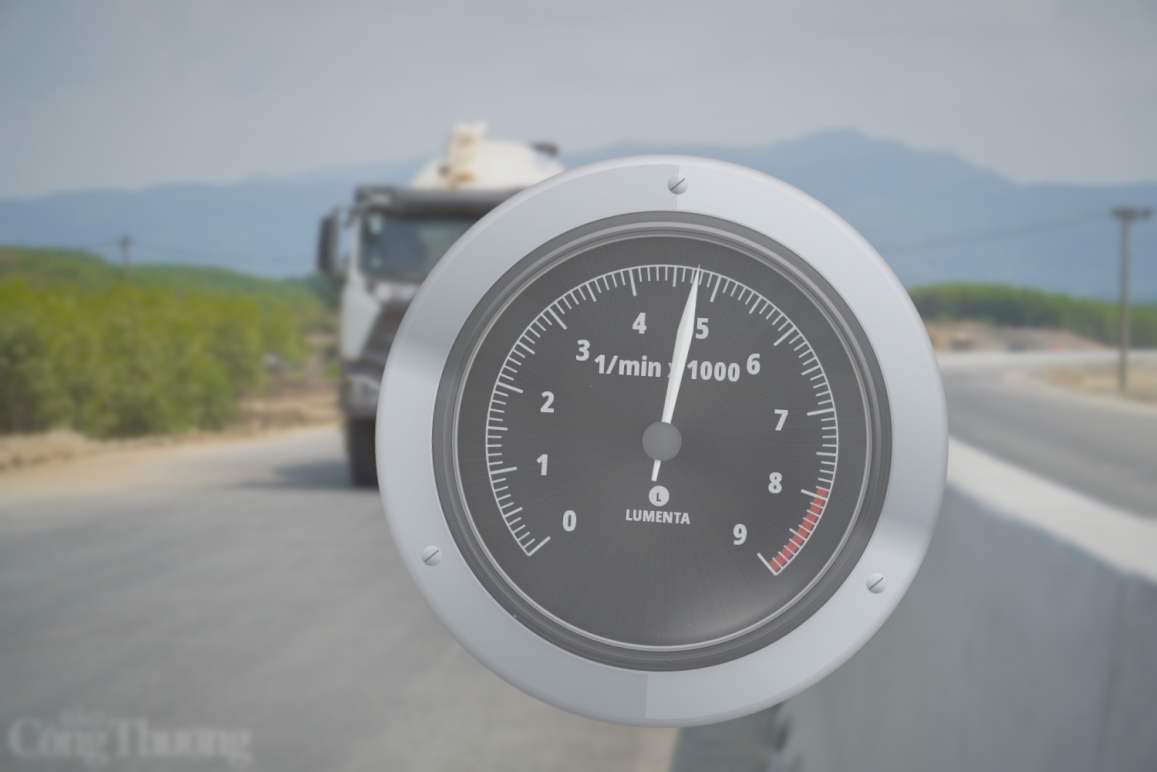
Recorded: 4750 rpm
